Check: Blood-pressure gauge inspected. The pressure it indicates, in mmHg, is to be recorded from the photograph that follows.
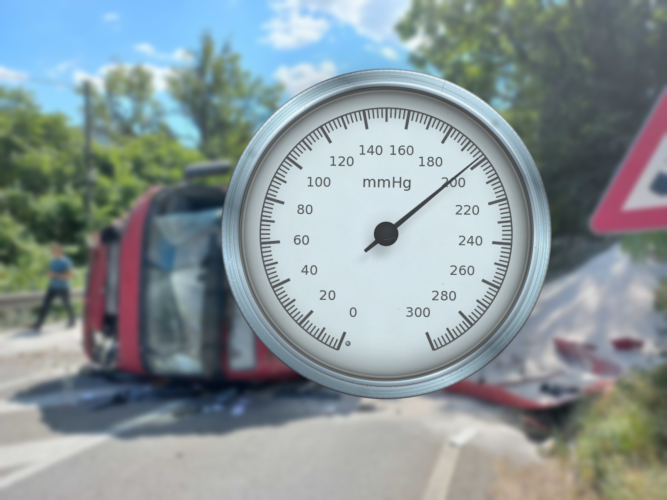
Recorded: 198 mmHg
